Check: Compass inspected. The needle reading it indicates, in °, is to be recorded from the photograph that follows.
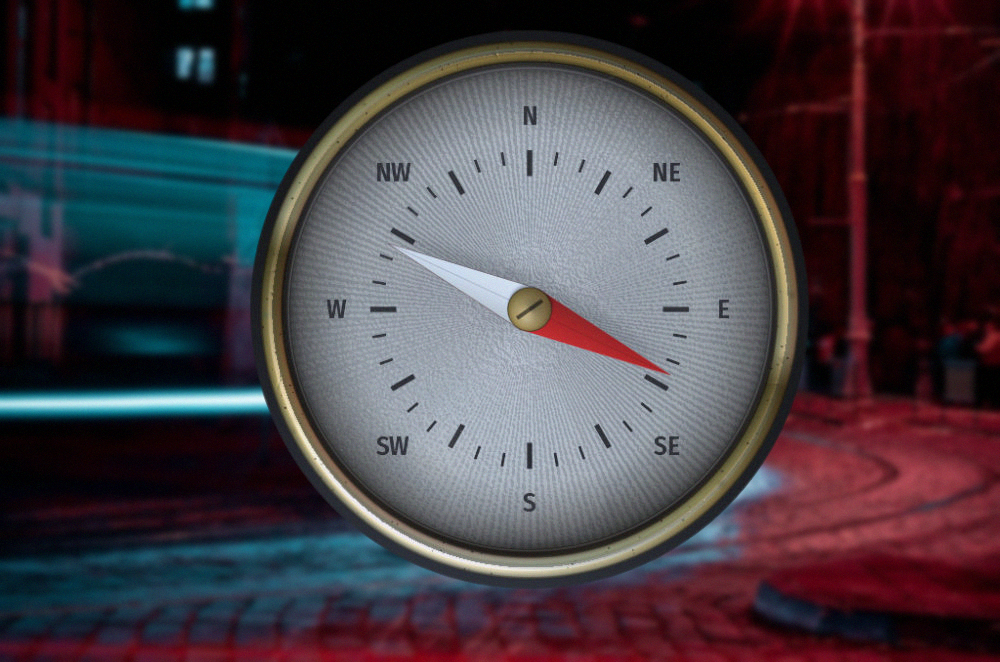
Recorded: 115 °
